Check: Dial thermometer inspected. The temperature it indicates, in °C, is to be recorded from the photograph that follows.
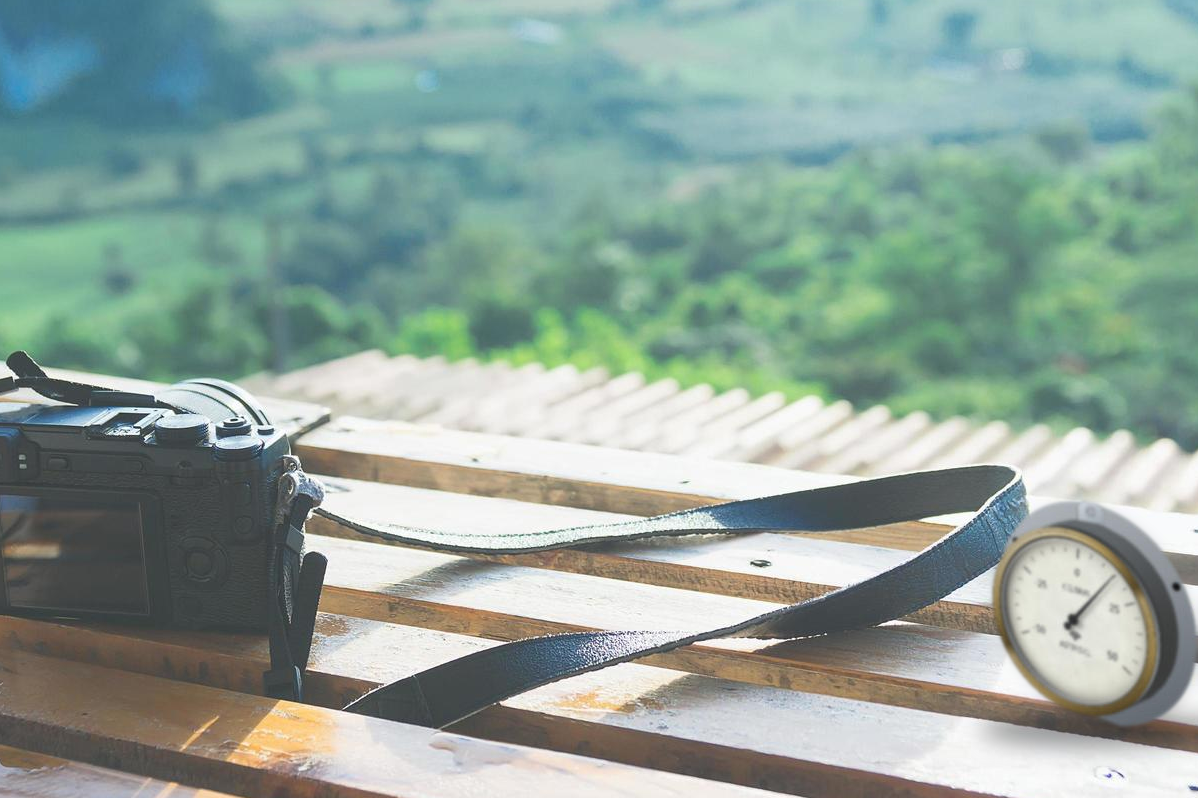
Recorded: 15 °C
